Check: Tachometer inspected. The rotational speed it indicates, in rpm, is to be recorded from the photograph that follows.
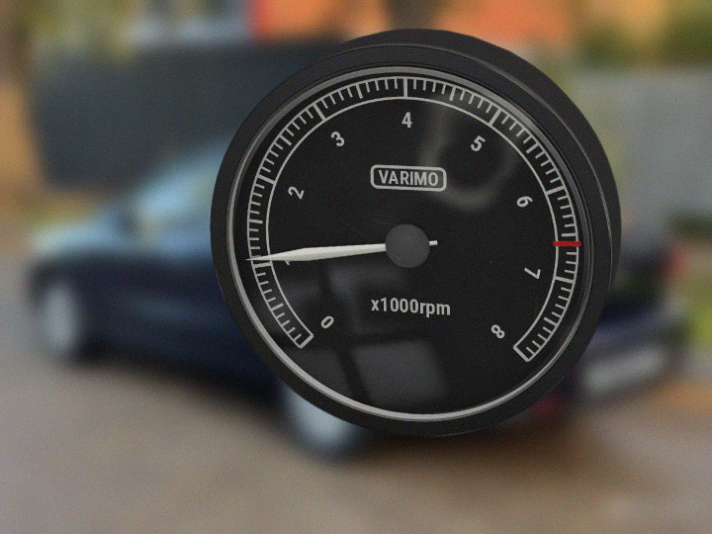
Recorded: 1100 rpm
